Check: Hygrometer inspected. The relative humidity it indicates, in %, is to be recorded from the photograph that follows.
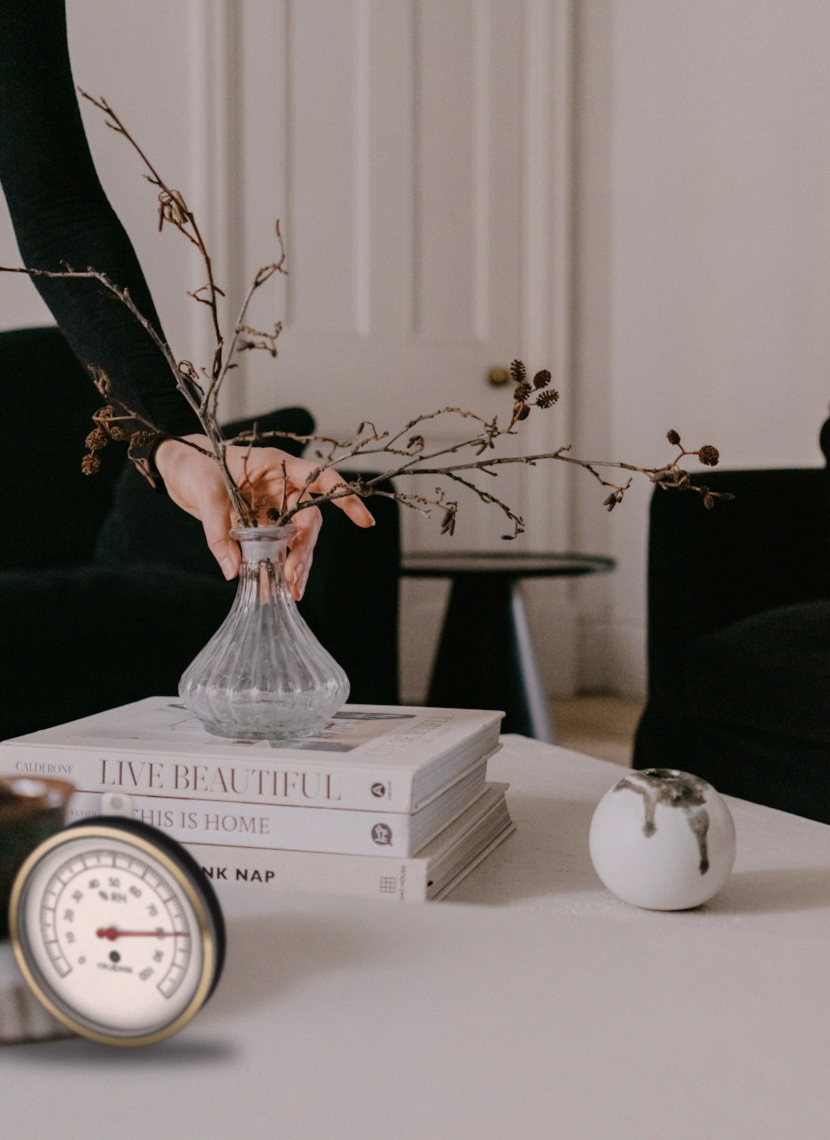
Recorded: 80 %
